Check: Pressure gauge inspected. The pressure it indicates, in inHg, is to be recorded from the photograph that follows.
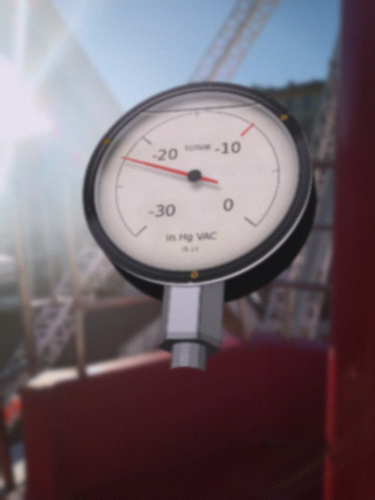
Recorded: -22.5 inHg
